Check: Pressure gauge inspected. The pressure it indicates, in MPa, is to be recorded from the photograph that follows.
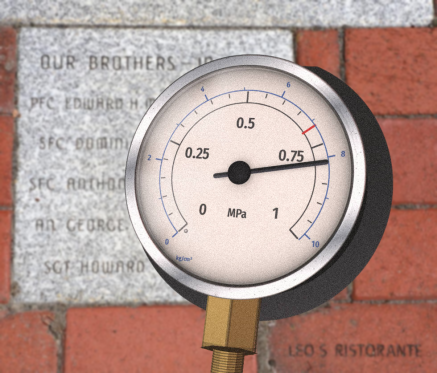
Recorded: 0.8 MPa
